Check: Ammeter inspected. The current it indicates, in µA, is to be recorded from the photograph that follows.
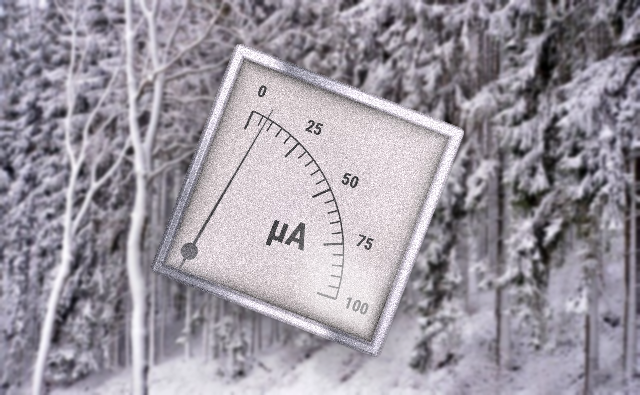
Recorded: 7.5 µA
